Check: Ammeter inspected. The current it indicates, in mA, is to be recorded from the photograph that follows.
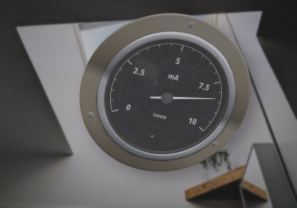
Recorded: 8.25 mA
